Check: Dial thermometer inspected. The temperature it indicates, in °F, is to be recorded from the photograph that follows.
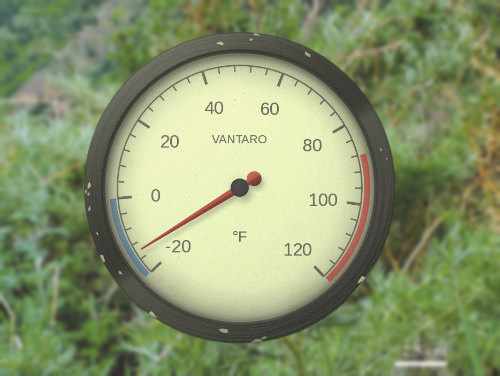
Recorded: -14 °F
